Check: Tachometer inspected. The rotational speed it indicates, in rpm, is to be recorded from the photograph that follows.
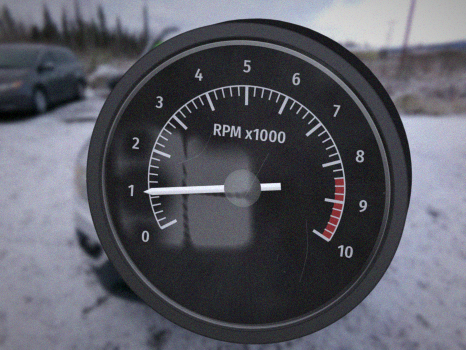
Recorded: 1000 rpm
